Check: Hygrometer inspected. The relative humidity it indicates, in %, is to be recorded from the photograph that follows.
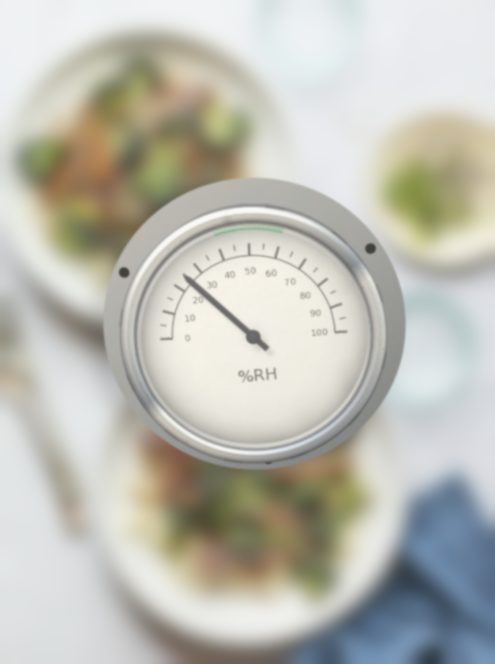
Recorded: 25 %
